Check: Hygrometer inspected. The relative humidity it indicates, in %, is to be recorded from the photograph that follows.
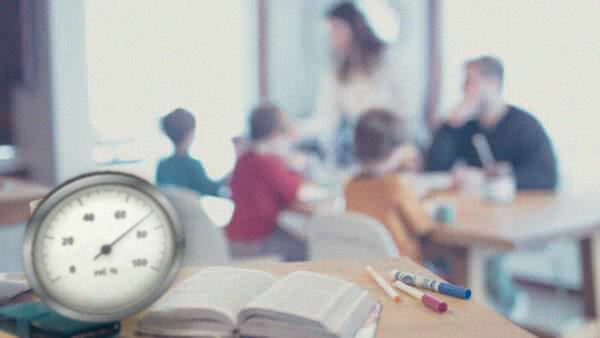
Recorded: 72 %
